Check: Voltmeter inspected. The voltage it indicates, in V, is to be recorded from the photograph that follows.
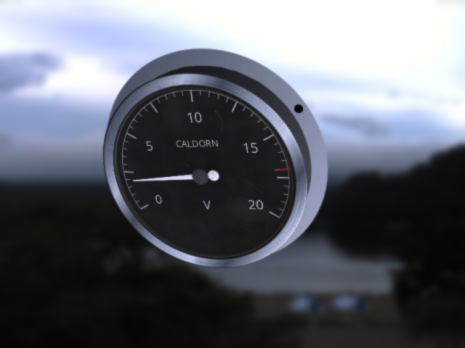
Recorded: 2 V
